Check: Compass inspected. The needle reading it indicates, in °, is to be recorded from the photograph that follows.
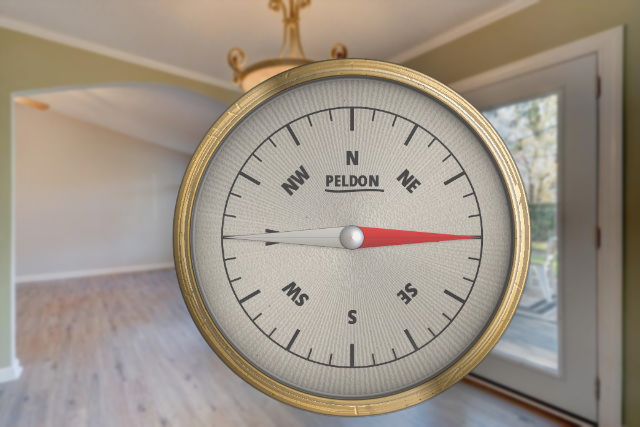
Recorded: 90 °
